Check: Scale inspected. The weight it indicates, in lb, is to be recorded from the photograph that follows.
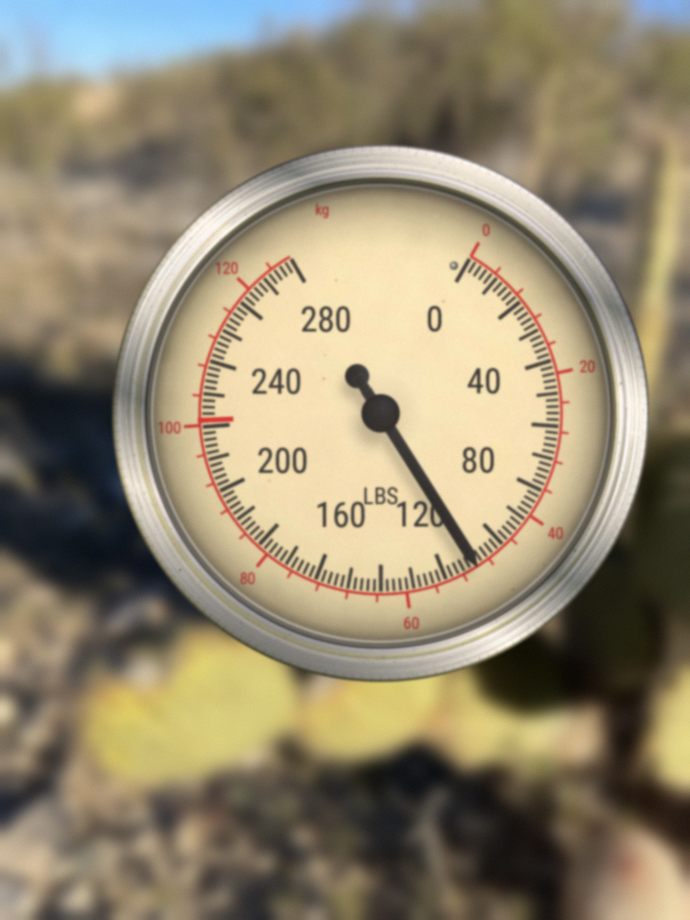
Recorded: 110 lb
